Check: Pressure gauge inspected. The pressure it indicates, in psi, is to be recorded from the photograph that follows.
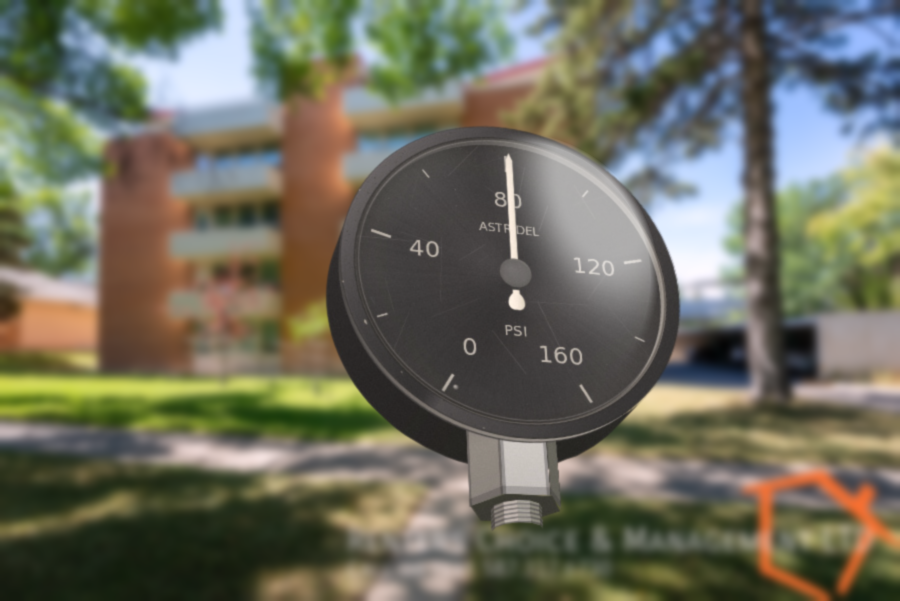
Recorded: 80 psi
